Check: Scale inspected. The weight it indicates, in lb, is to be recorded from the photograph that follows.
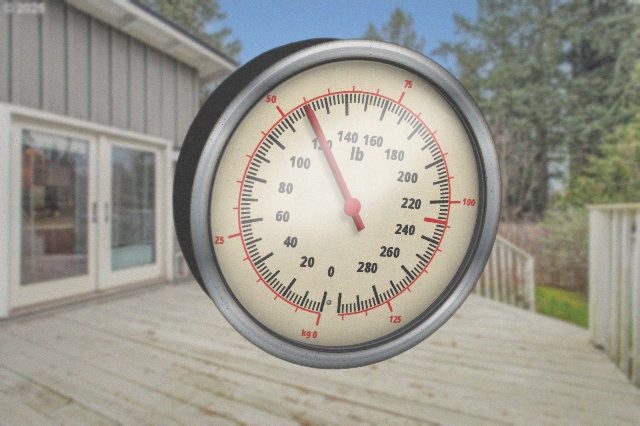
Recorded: 120 lb
